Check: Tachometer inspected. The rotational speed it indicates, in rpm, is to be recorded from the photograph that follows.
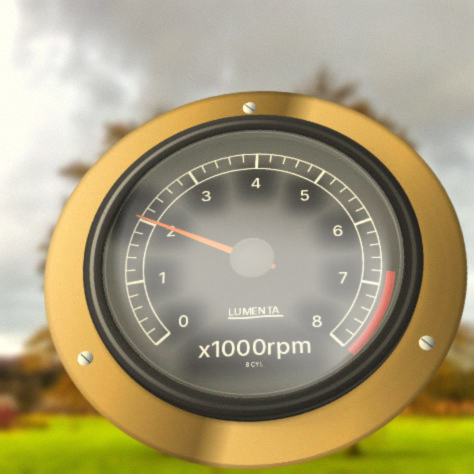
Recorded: 2000 rpm
